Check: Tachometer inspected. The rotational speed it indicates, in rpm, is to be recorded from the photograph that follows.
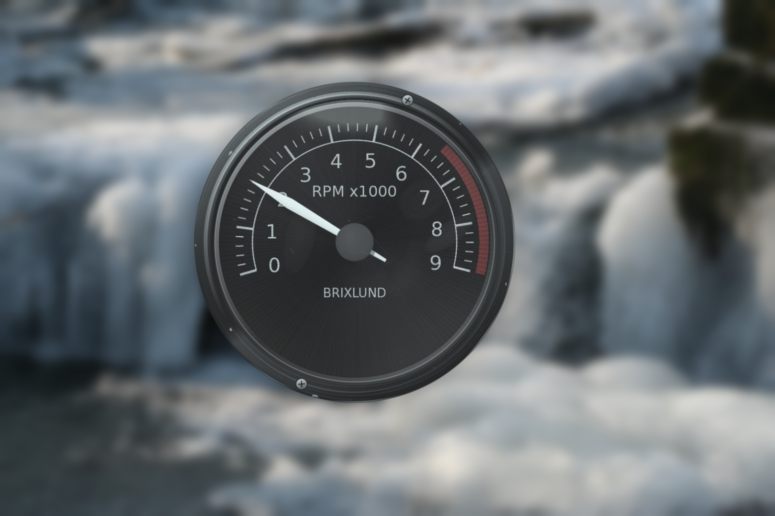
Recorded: 2000 rpm
